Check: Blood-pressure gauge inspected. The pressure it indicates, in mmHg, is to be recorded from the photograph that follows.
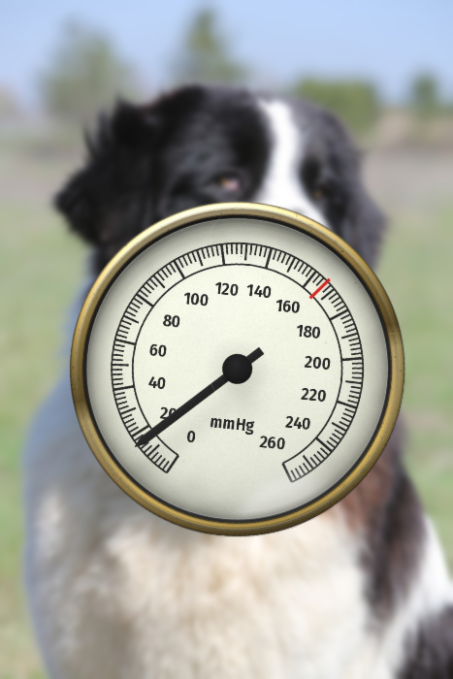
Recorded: 16 mmHg
